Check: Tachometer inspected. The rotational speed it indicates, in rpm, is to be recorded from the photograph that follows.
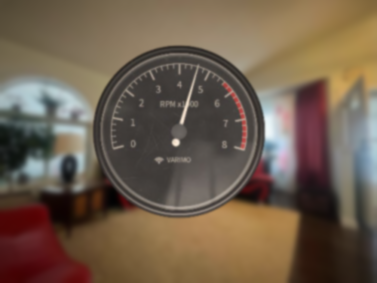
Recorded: 4600 rpm
